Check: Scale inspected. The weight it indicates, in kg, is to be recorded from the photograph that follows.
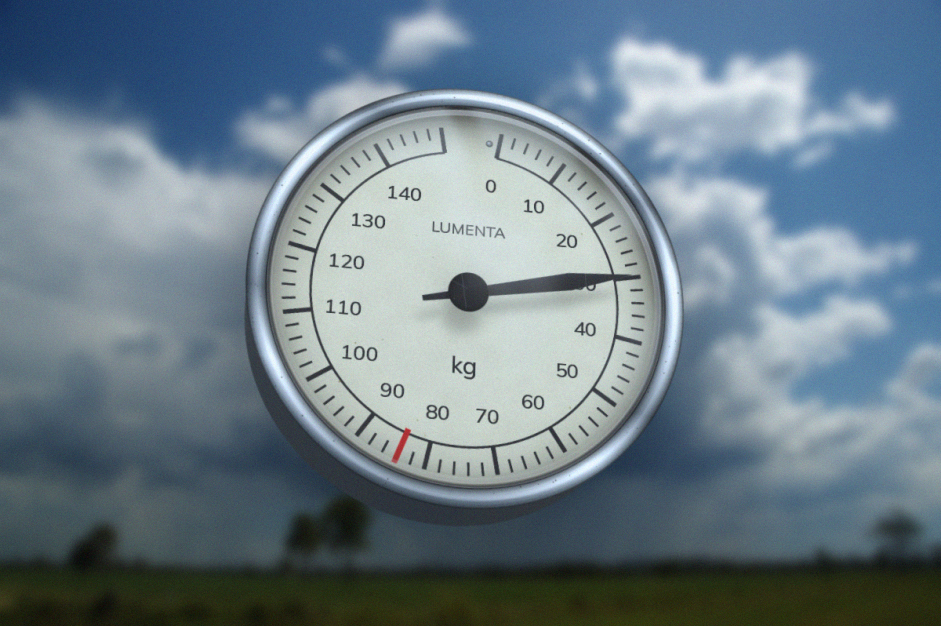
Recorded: 30 kg
